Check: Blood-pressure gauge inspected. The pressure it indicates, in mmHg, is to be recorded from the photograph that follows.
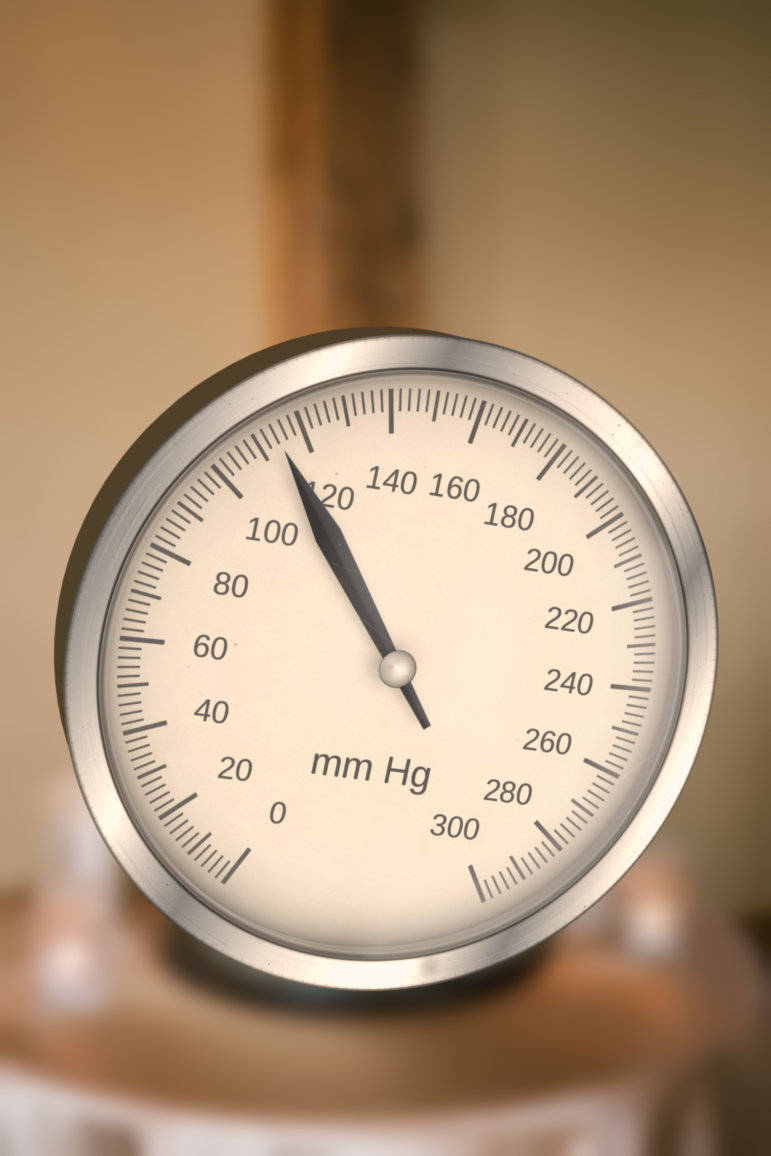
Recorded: 114 mmHg
